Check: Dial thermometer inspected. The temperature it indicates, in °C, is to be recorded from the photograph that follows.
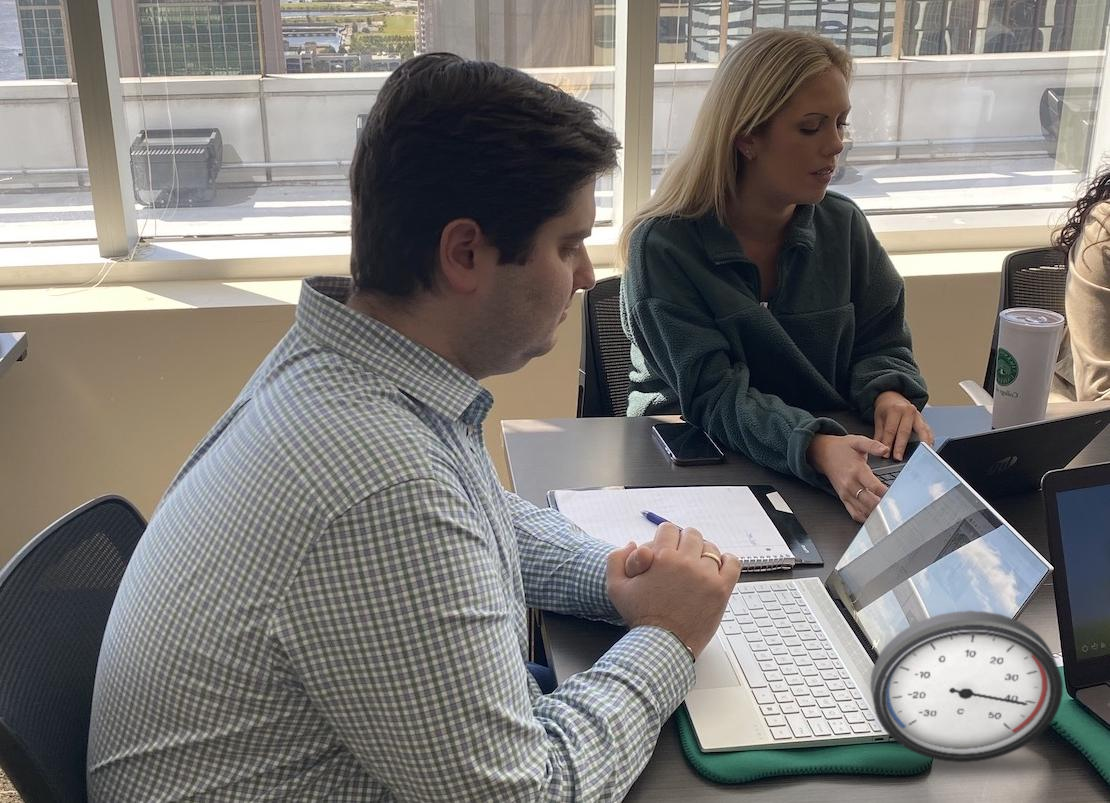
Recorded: 40 °C
